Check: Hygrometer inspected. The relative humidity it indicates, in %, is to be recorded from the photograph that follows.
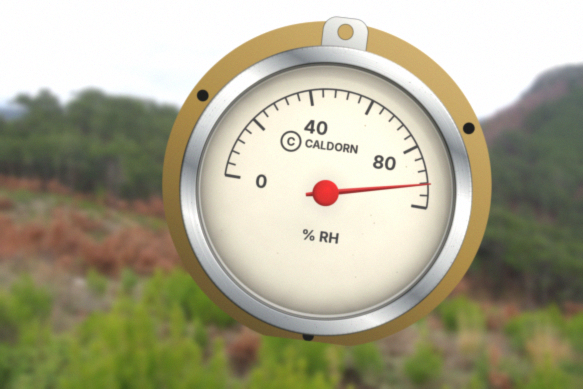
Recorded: 92 %
